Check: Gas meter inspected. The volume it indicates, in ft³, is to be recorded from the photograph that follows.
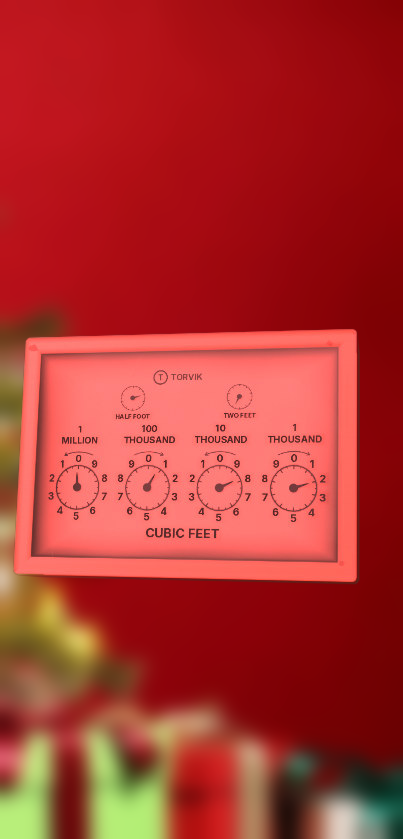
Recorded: 8200 ft³
